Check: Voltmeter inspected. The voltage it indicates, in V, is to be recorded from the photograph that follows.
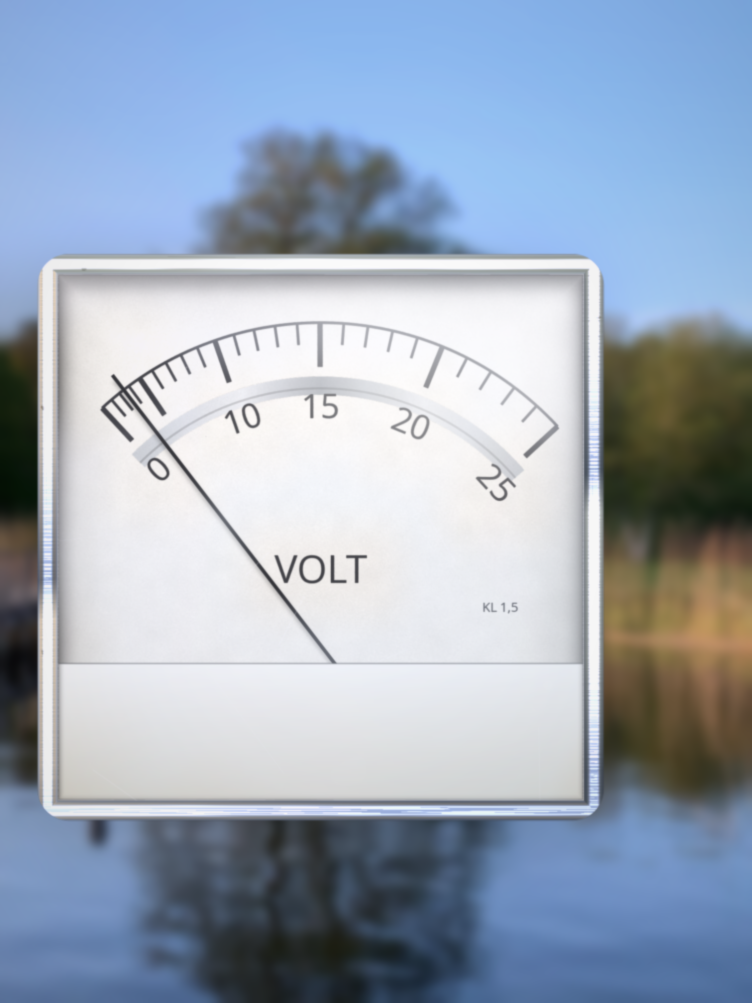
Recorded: 3.5 V
